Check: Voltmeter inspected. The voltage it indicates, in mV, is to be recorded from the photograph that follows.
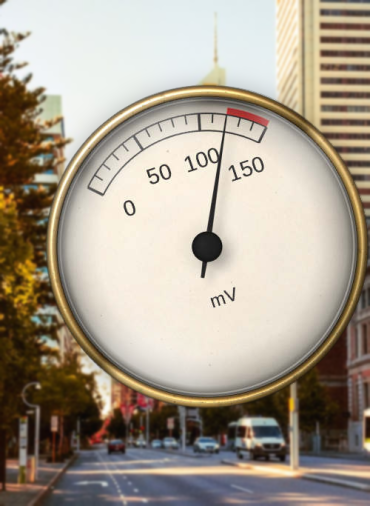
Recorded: 120 mV
